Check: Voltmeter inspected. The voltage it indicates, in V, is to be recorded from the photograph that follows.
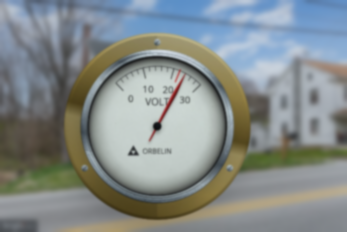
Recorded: 24 V
